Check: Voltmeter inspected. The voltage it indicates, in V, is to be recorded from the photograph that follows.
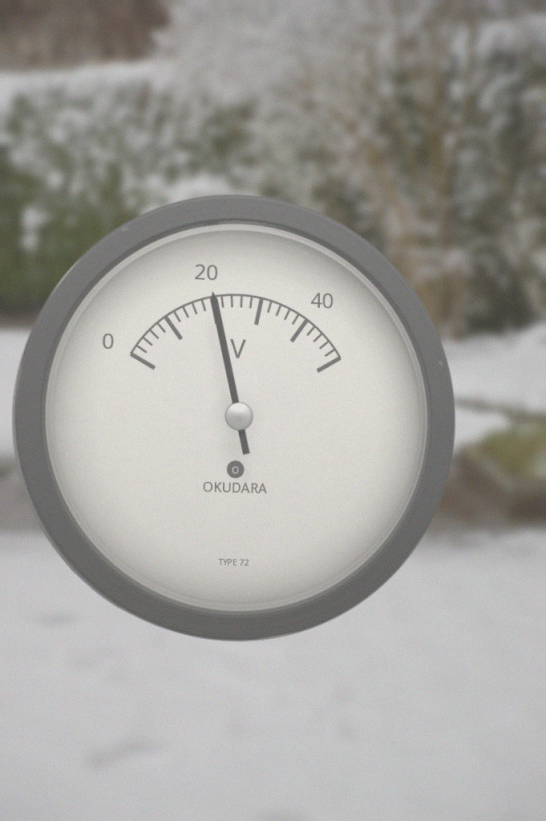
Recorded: 20 V
